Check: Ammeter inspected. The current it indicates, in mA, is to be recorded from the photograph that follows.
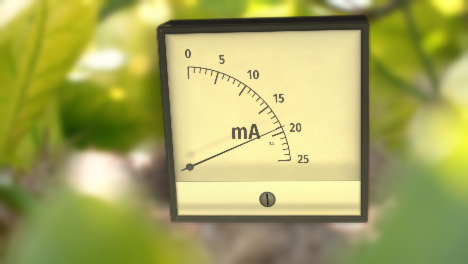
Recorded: 19 mA
